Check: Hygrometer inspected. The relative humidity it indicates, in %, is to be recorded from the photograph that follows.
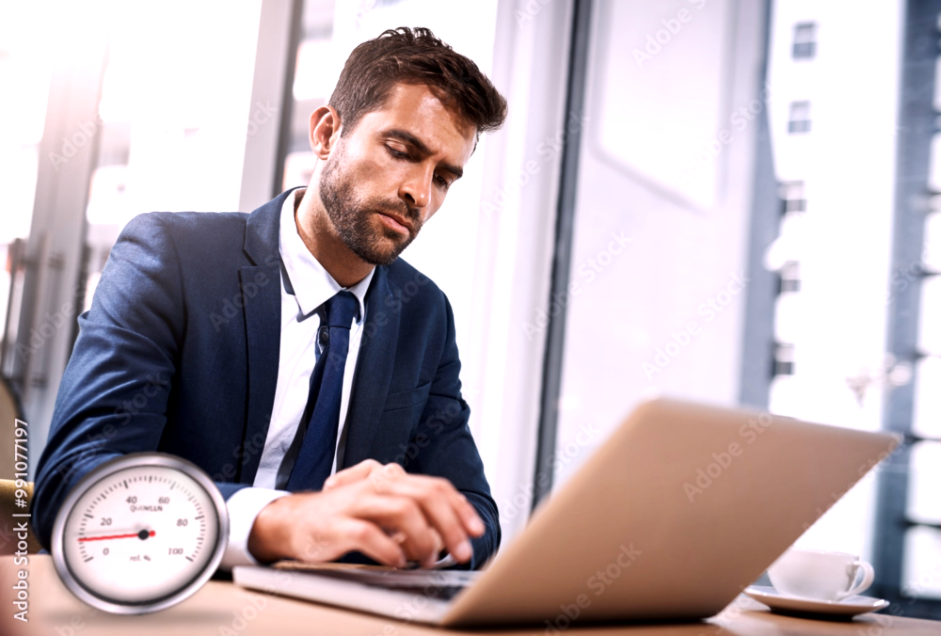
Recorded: 10 %
